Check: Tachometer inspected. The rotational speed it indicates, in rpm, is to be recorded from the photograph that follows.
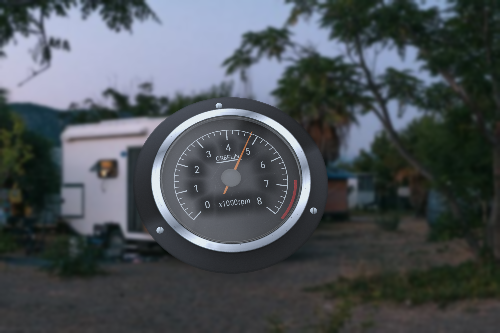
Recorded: 4800 rpm
